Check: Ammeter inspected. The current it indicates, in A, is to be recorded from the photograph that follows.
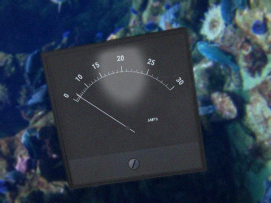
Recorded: 5 A
